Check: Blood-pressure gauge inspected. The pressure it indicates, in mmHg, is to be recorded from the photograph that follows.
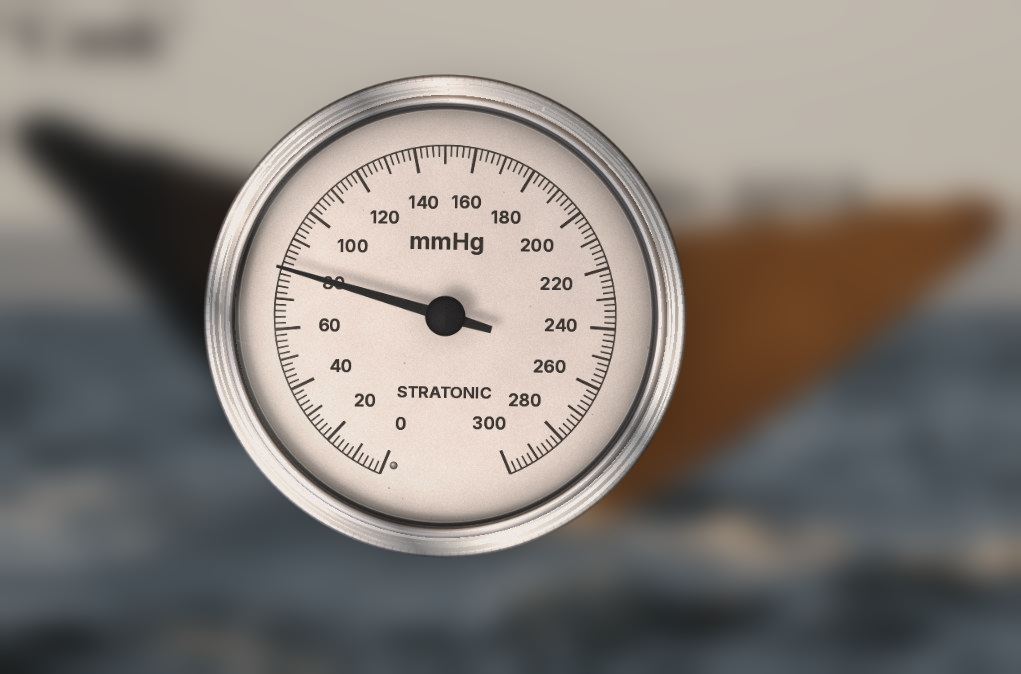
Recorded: 80 mmHg
